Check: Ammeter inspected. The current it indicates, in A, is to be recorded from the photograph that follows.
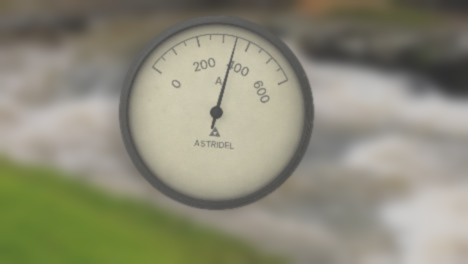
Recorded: 350 A
